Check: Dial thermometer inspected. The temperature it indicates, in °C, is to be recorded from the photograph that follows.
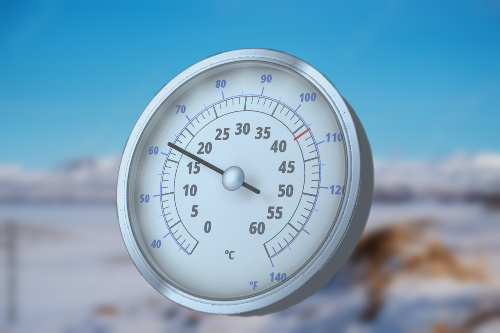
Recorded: 17 °C
